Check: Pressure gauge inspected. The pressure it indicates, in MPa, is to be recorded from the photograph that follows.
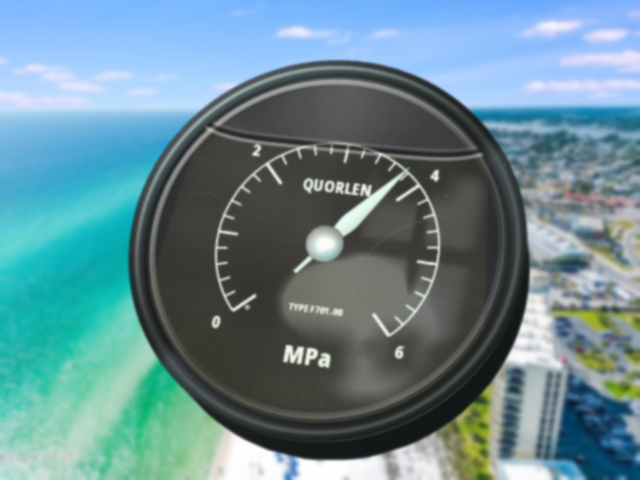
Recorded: 3.8 MPa
